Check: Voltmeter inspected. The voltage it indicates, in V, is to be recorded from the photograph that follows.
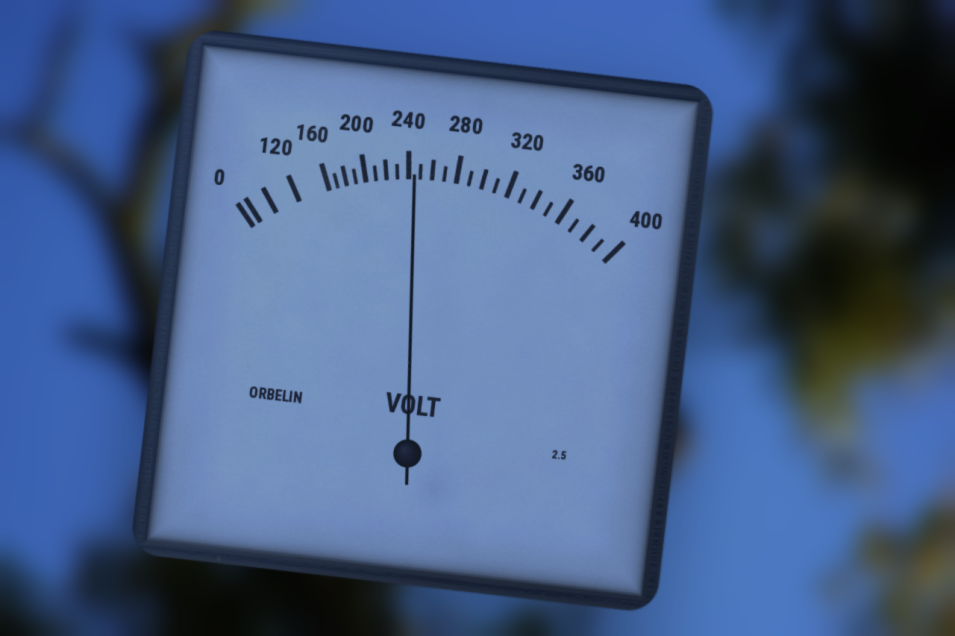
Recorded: 245 V
